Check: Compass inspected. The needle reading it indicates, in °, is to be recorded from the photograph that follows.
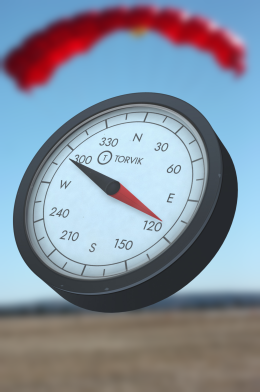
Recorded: 112.5 °
